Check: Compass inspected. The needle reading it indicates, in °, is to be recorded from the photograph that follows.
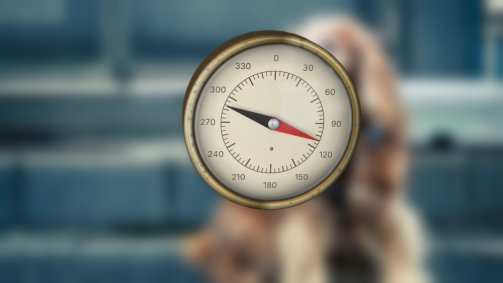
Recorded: 110 °
